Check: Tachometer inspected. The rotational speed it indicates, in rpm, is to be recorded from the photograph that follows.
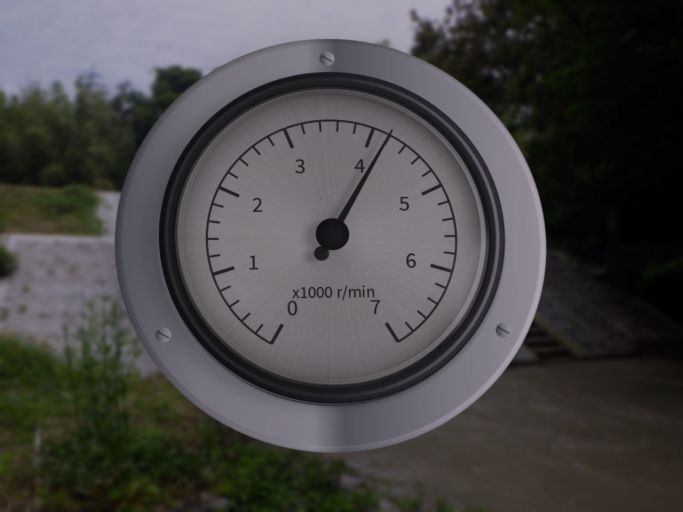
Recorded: 4200 rpm
